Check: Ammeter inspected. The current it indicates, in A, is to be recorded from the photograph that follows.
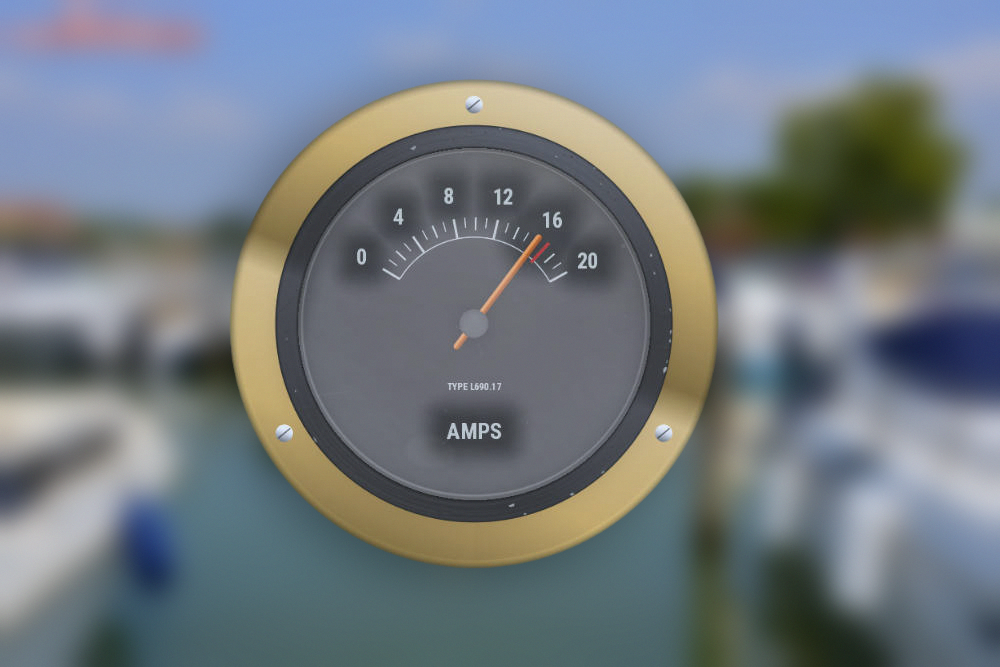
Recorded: 16 A
